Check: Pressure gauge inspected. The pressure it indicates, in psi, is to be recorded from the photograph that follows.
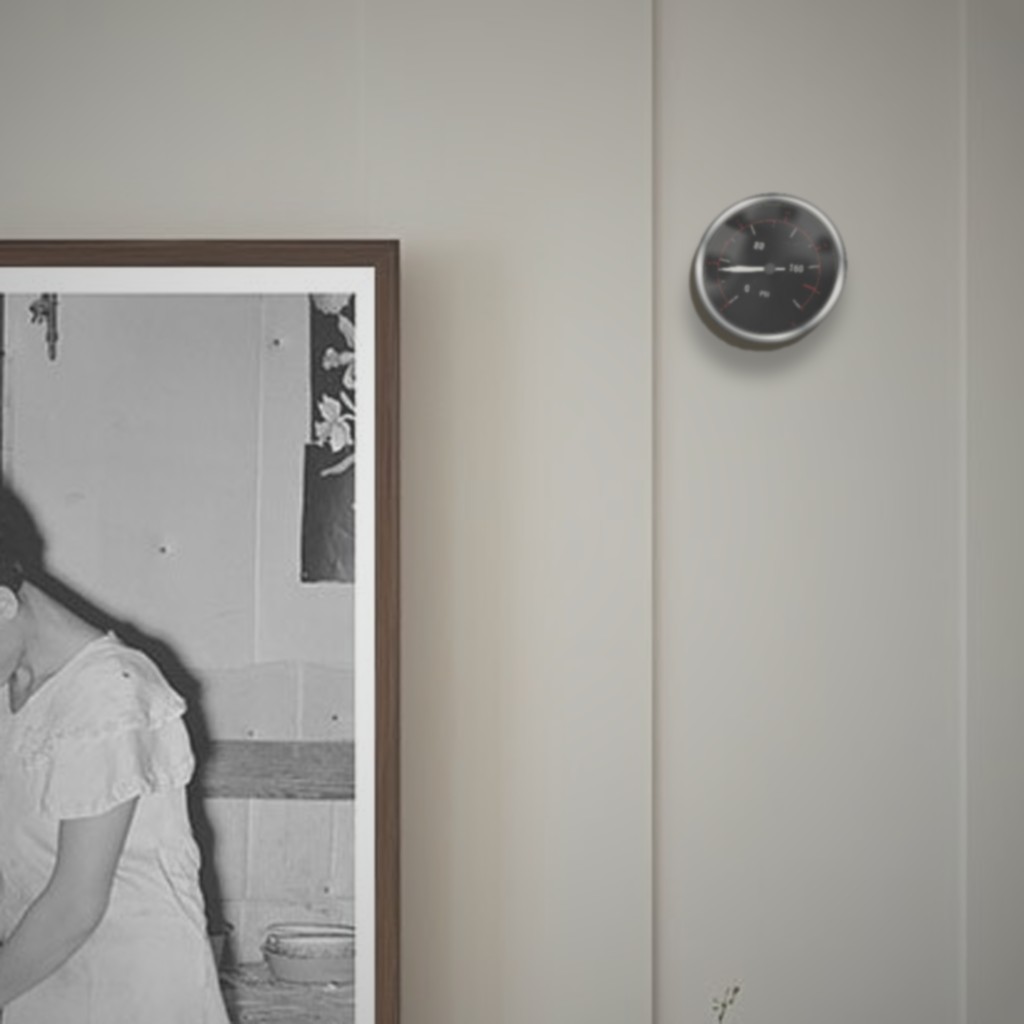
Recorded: 30 psi
